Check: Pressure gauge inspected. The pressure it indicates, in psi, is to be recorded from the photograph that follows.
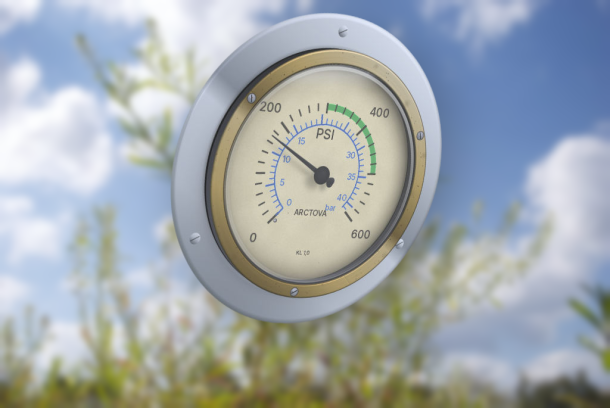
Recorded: 170 psi
